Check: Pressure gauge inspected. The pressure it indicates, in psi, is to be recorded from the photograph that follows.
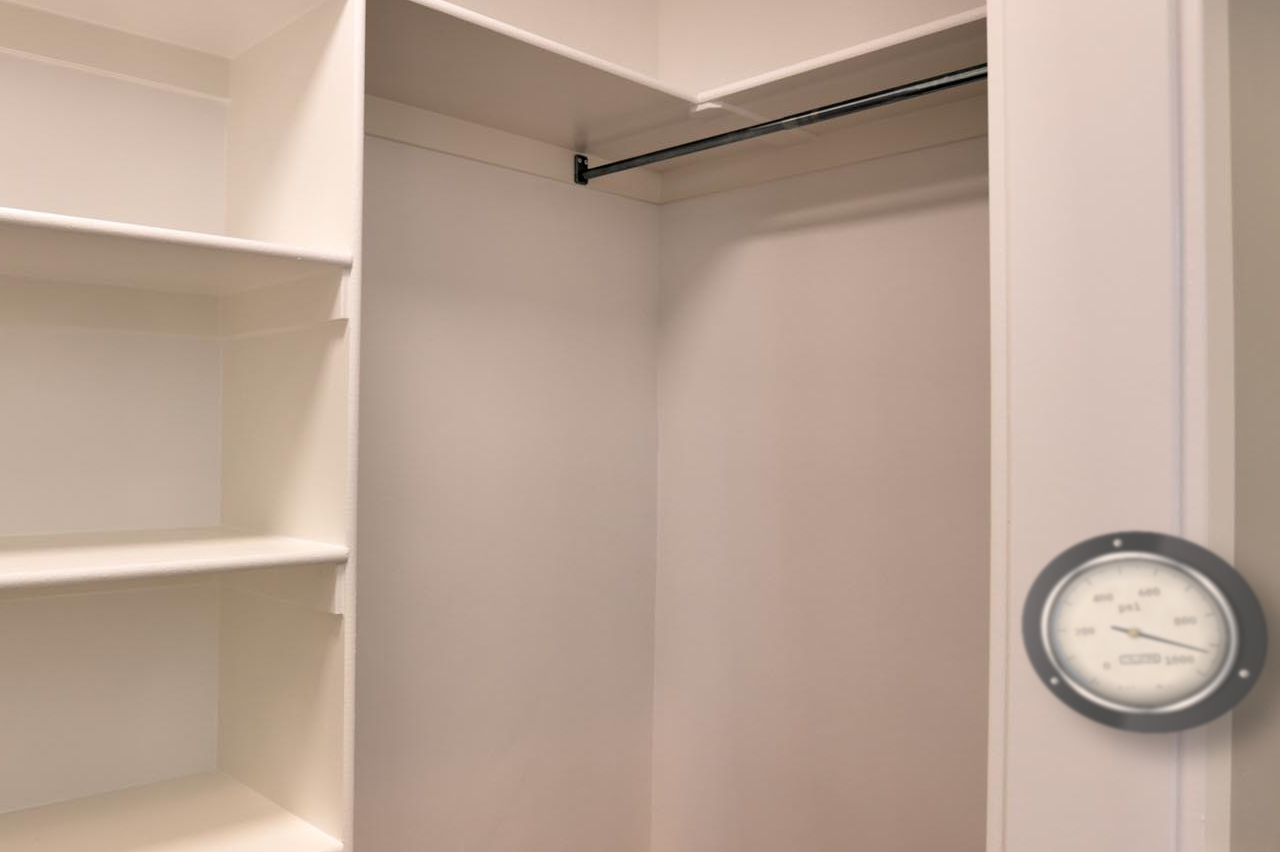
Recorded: 925 psi
